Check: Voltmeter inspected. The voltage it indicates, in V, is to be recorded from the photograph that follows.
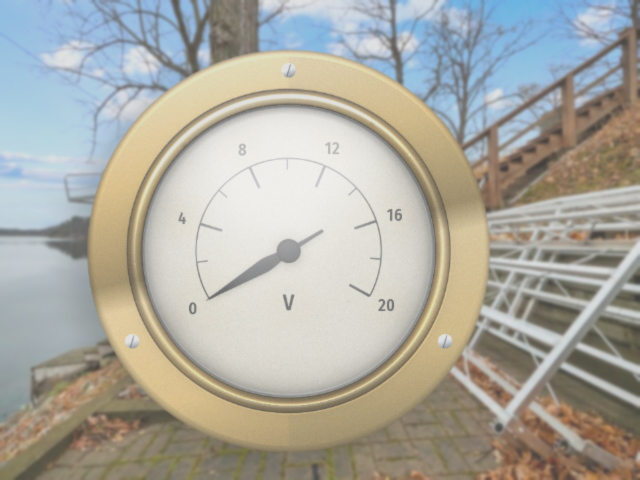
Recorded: 0 V
